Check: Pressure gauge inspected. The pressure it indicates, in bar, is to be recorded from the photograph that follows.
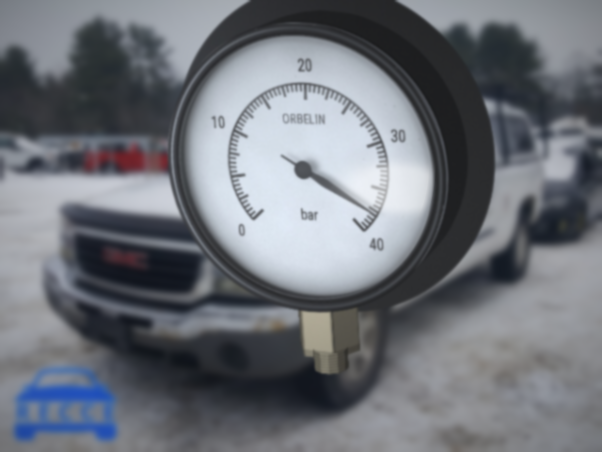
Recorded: 37.5 bar
